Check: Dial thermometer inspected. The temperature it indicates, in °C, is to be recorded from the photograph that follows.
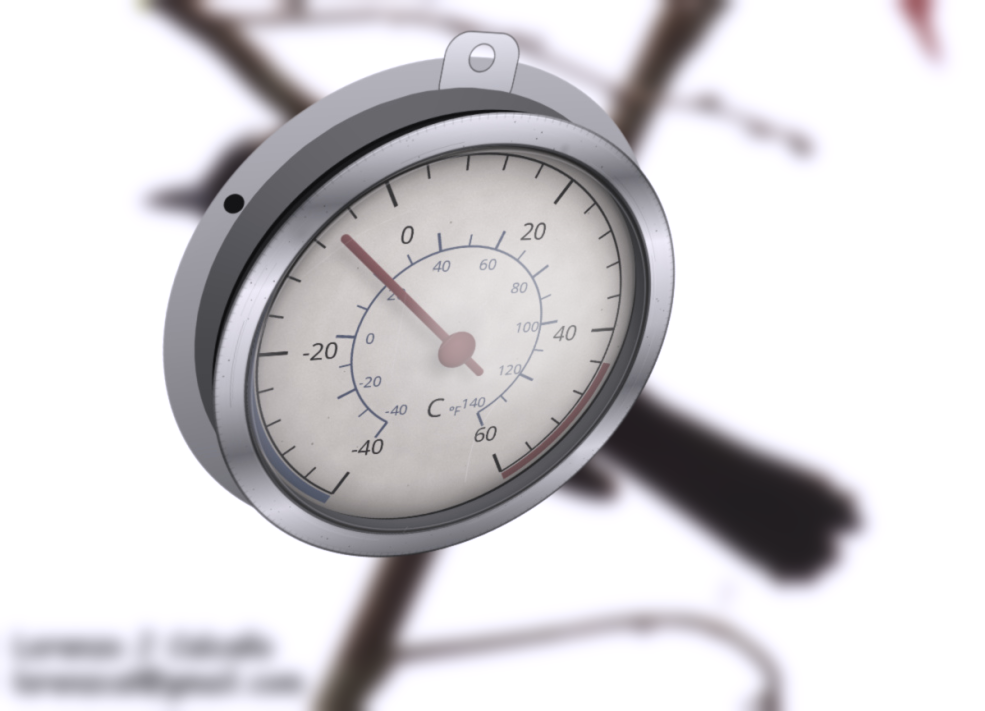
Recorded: -6 °C
